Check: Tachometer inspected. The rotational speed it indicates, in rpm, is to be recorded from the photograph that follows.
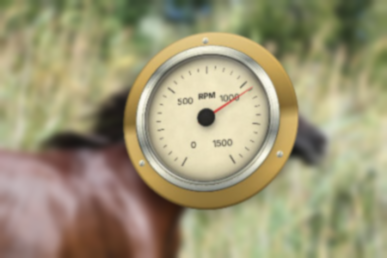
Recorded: 1050 rpm
